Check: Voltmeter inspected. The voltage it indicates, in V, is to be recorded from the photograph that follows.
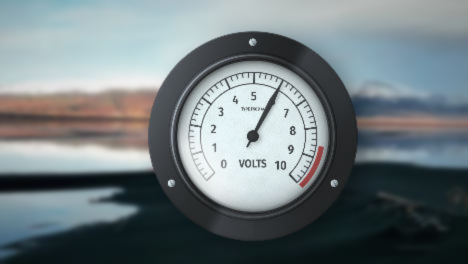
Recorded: 6 V
